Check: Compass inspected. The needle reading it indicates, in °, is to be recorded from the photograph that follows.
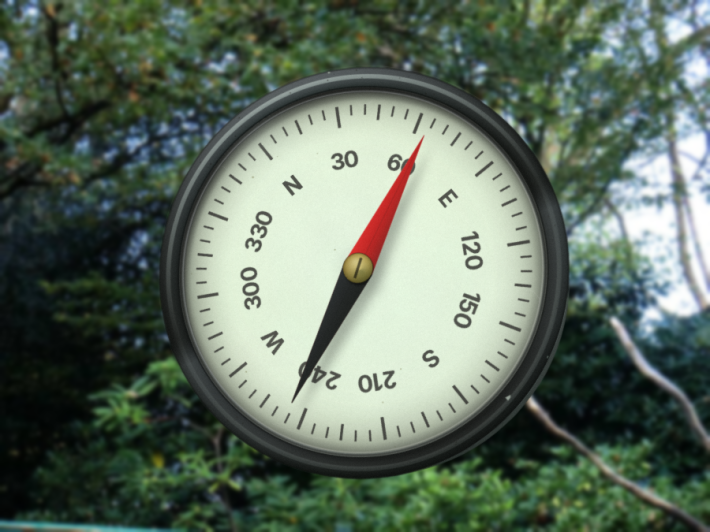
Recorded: 65 °
